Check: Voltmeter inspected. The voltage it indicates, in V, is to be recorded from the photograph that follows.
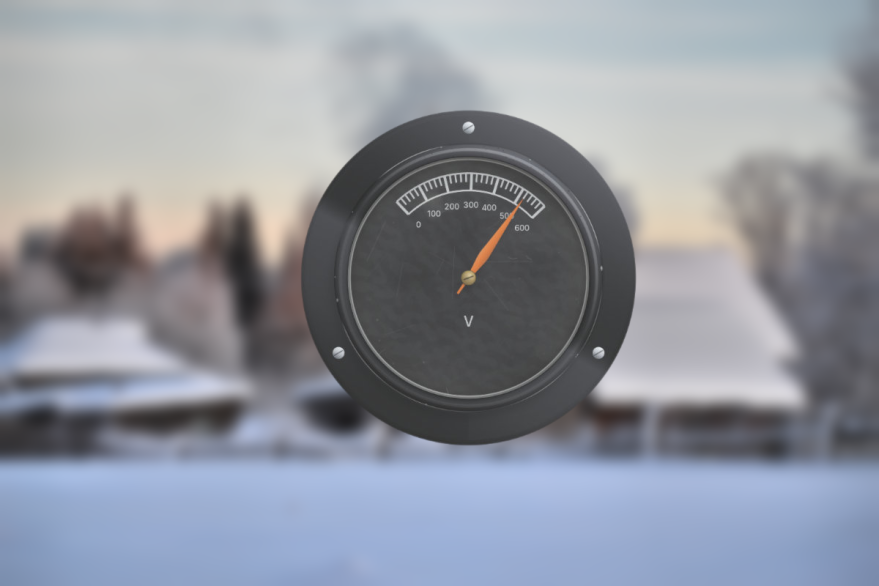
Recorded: 520 V
